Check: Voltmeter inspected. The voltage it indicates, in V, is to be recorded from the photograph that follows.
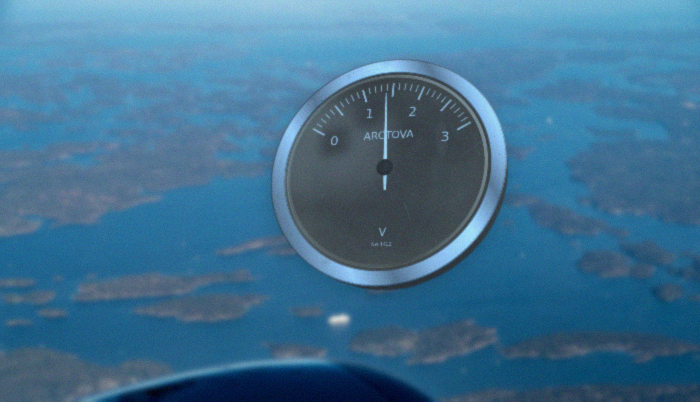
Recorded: 1.4 V
